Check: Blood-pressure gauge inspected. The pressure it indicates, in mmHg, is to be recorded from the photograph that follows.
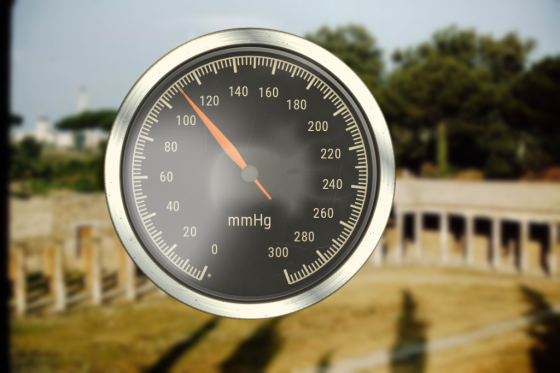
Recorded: 110 mmHg
